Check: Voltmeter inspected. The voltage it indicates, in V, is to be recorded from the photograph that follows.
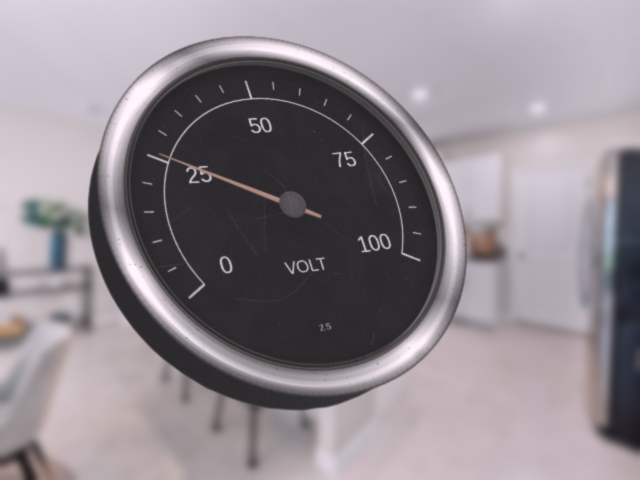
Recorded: 25 V
